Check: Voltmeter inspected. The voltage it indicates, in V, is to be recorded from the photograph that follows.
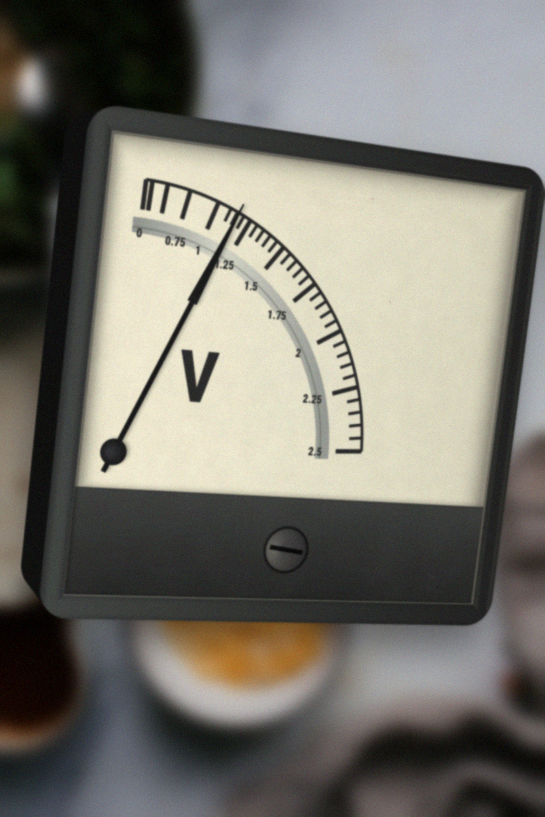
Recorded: 1.15 V
